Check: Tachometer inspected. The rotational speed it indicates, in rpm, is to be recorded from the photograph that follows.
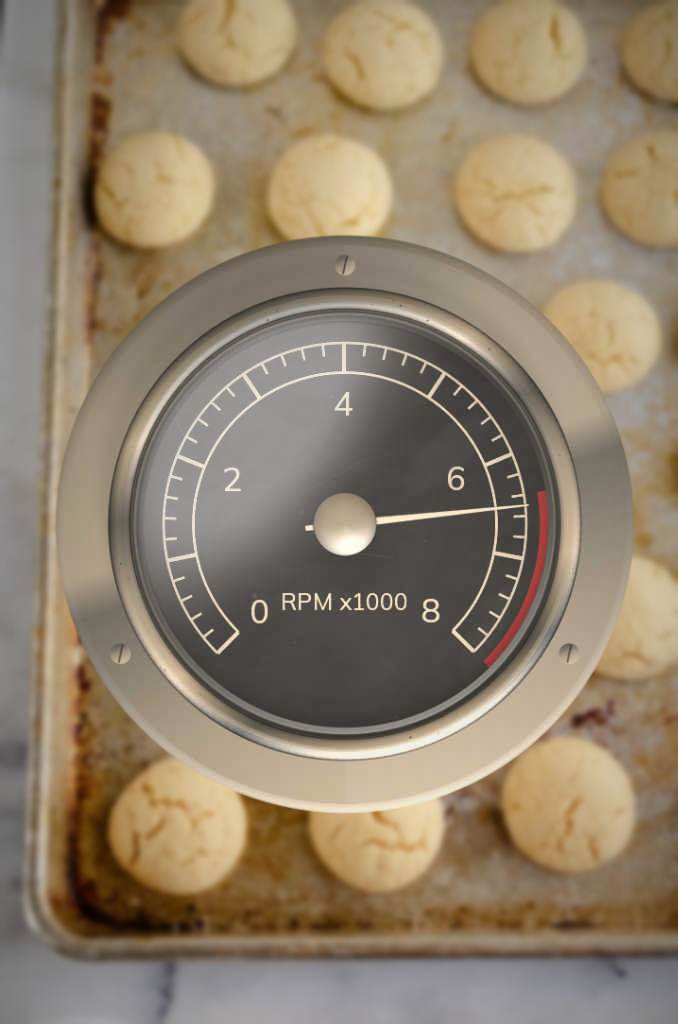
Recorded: 6500 rpm
